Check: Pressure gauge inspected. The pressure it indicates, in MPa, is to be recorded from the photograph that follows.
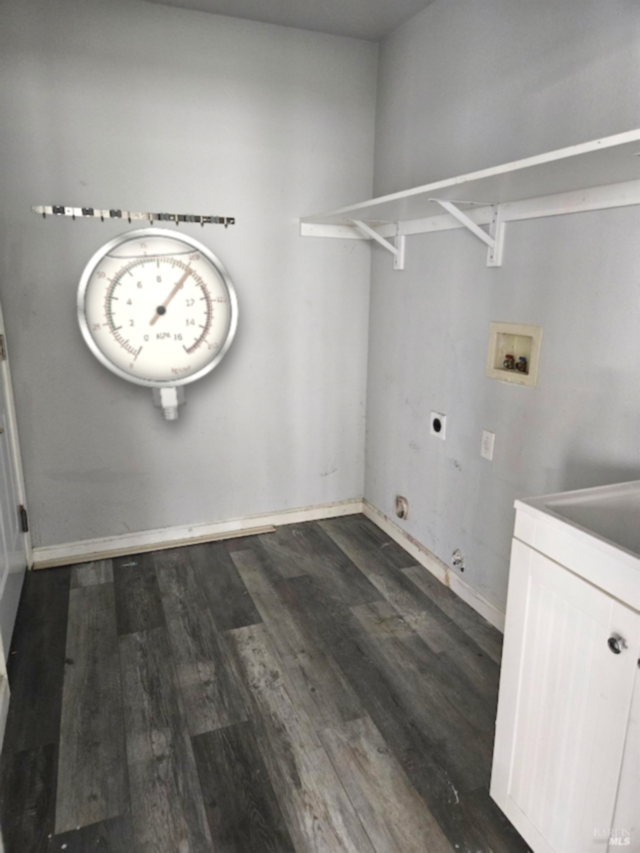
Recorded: 10 MPa
